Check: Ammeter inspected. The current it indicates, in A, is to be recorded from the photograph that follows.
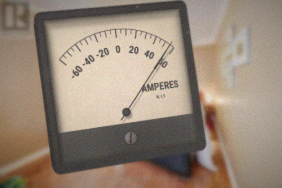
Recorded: 55 A
